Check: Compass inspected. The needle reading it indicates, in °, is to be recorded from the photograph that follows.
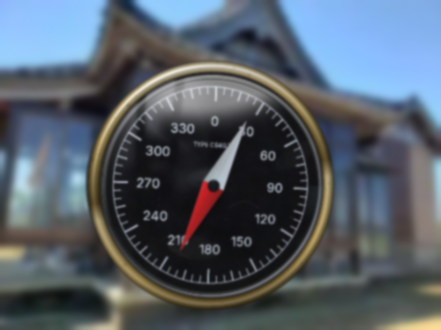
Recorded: 205 °
